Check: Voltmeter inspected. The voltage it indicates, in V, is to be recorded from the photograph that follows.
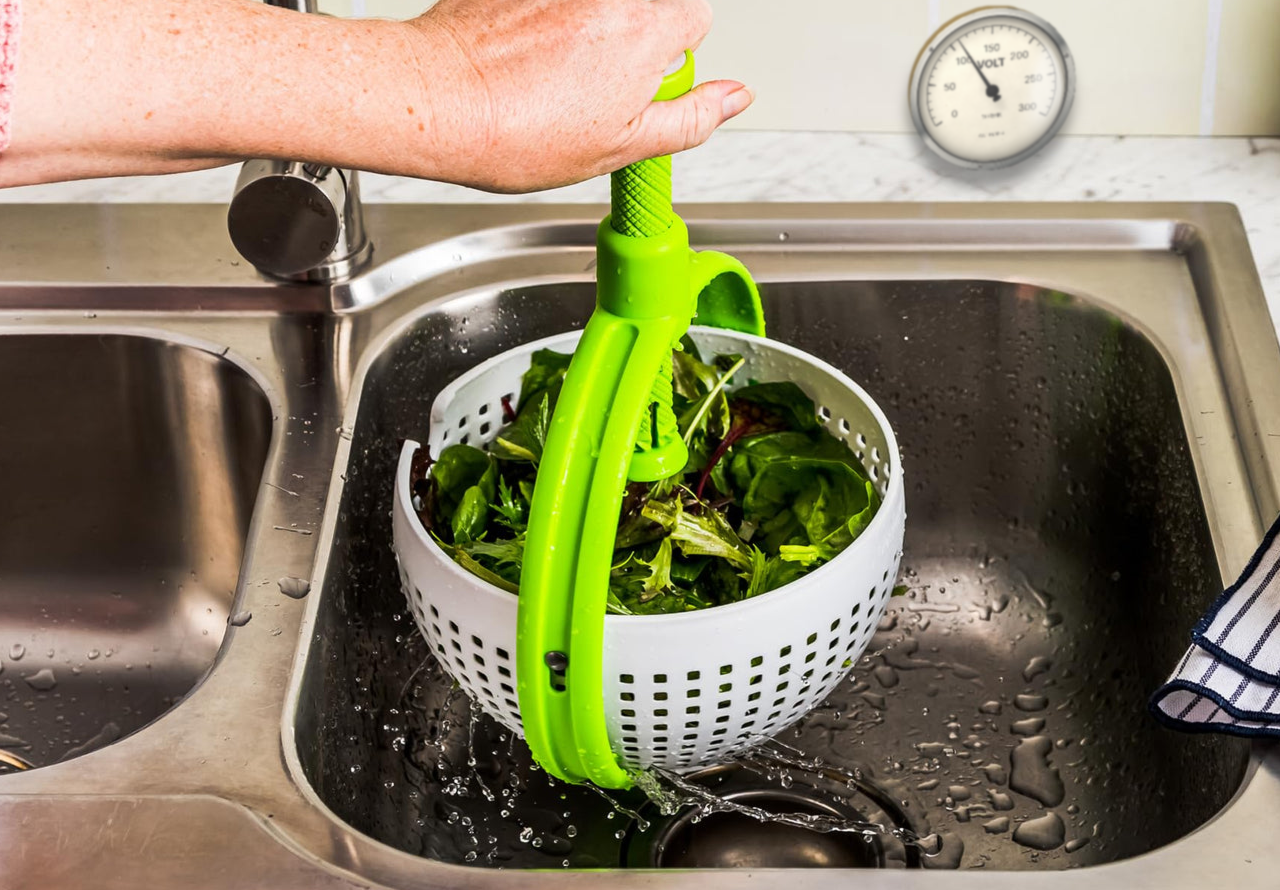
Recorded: 110 V
